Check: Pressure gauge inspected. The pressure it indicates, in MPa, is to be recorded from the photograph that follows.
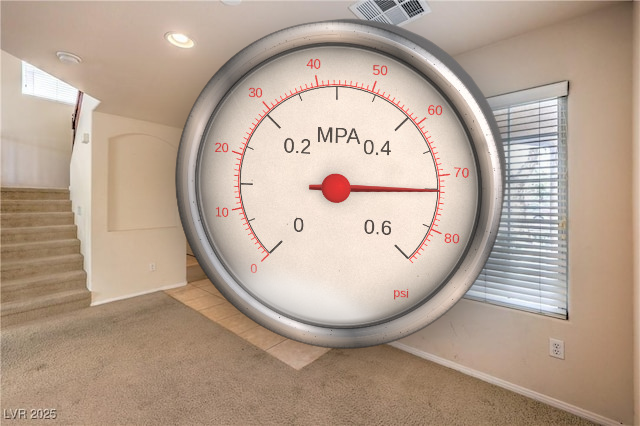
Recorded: 0.5 MPa
